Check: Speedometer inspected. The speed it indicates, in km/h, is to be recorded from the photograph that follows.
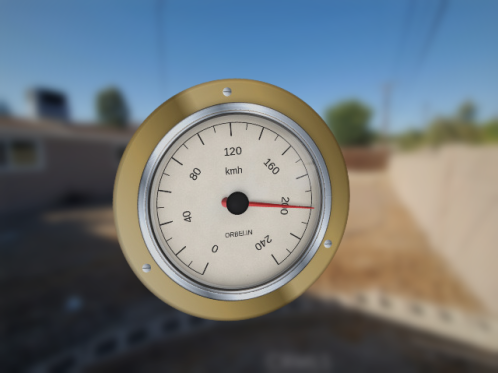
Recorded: 200 km/h
